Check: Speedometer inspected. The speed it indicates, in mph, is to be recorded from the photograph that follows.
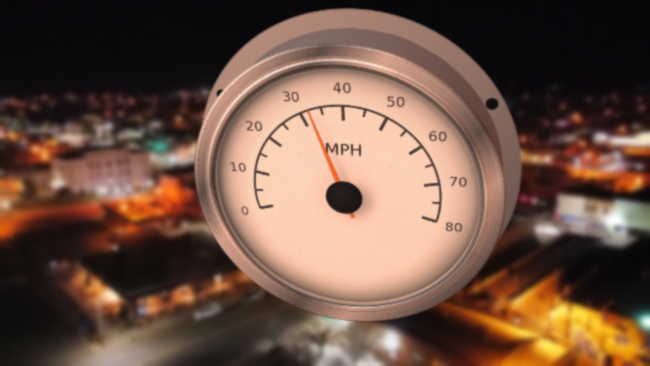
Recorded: 32.5 mph
